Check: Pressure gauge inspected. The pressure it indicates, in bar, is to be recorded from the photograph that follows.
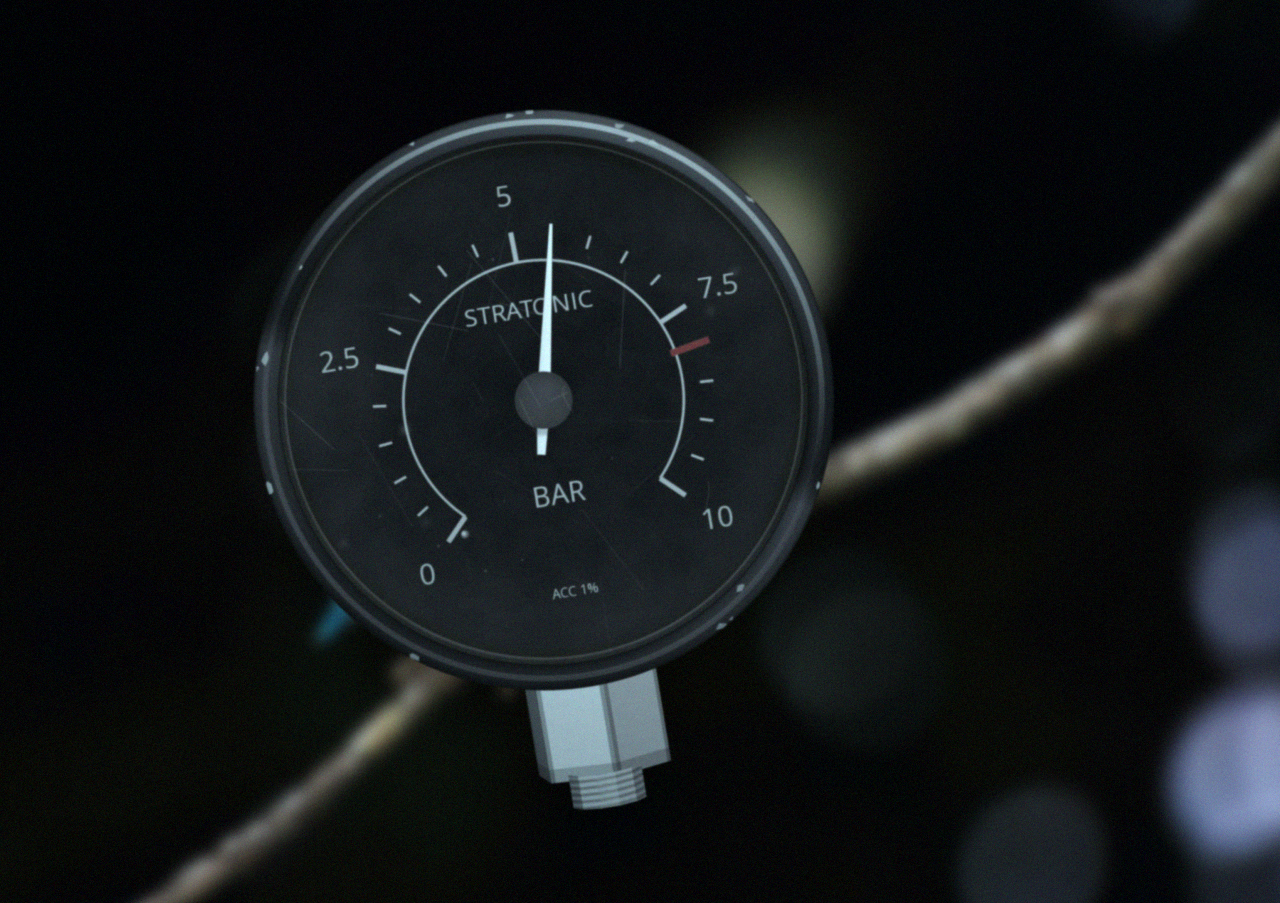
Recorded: 5.5 bar
